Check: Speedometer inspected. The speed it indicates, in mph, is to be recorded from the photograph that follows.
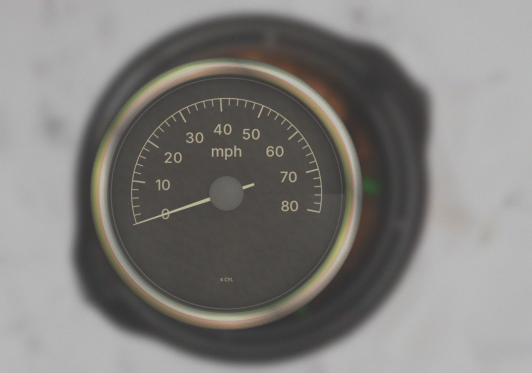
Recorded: 0 mph
